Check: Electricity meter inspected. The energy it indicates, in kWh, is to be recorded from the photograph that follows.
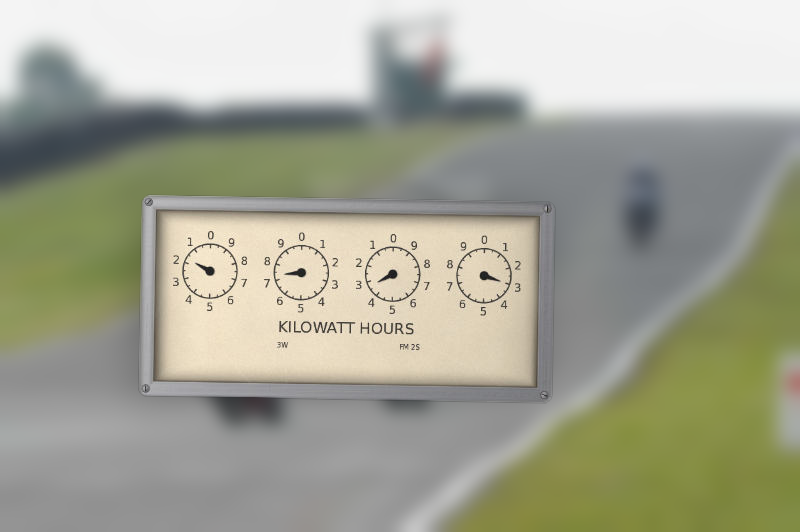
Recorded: 1733 kWh
